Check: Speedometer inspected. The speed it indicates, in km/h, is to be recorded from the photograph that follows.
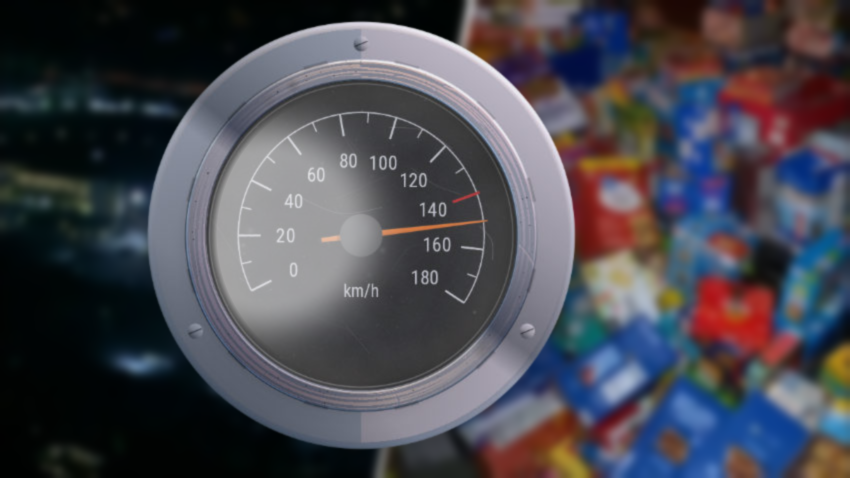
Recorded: 150 km/h
